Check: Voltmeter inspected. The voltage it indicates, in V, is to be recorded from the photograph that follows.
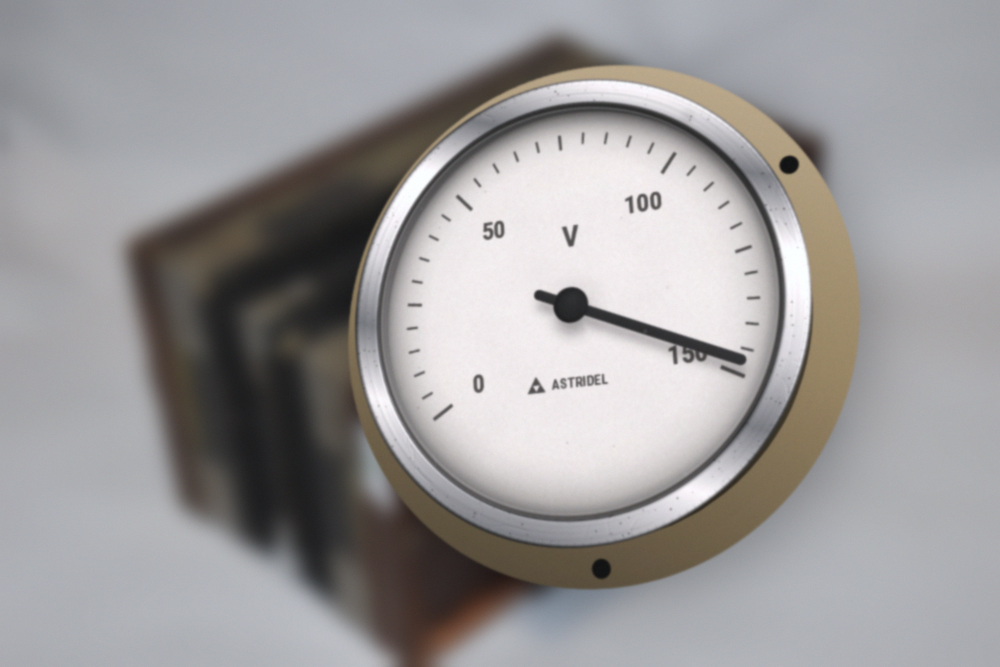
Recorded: 147.5 V
